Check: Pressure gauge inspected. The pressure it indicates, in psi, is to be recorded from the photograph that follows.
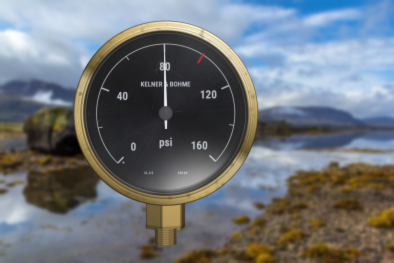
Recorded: 80 psi
